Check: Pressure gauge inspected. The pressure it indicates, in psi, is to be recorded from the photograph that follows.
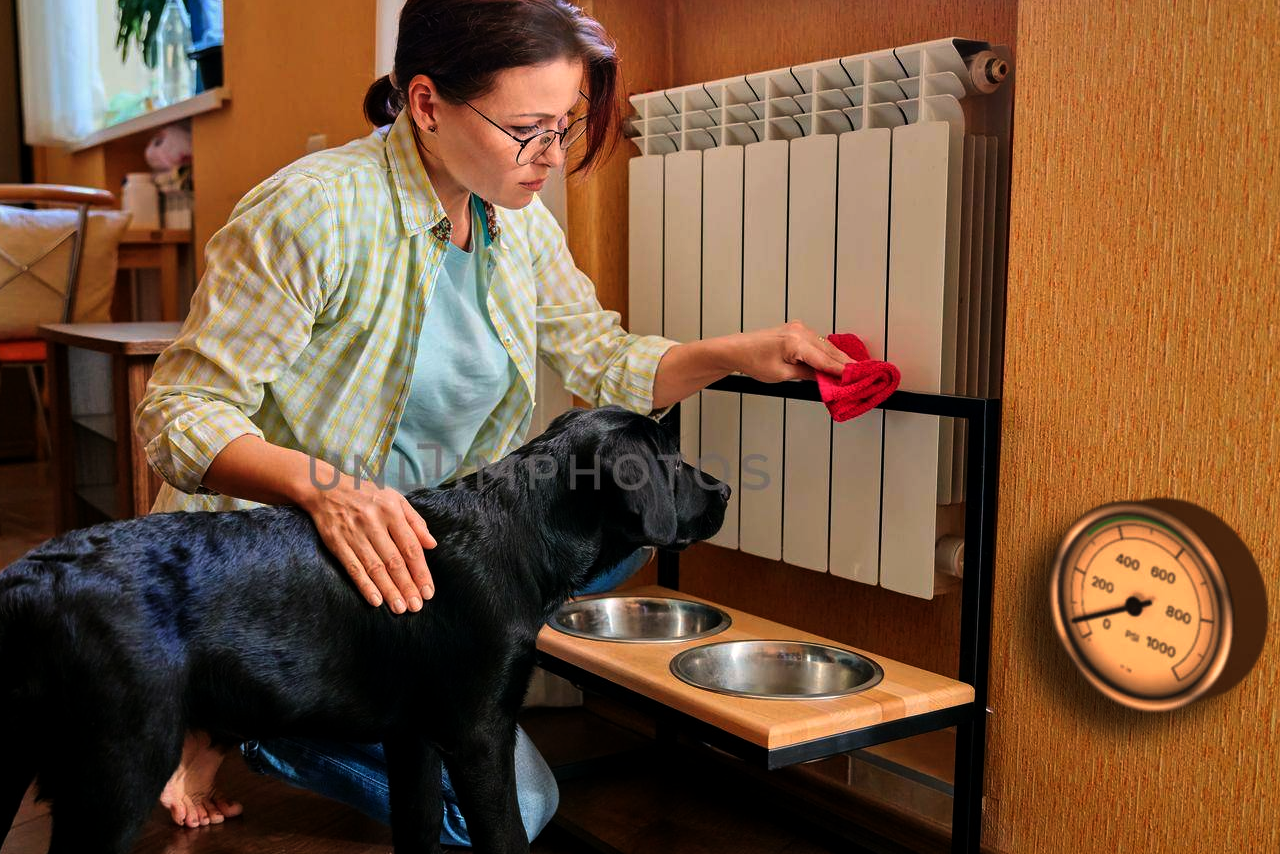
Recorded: 50 psi
